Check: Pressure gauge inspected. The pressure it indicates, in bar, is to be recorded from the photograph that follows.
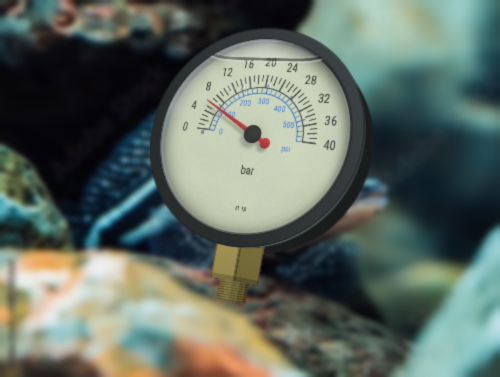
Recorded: 6 bar
